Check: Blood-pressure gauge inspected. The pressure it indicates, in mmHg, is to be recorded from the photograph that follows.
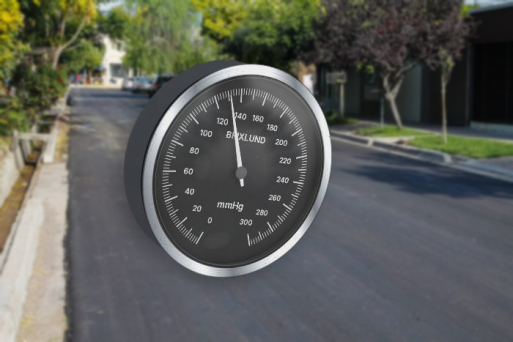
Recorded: 130 mmHg
